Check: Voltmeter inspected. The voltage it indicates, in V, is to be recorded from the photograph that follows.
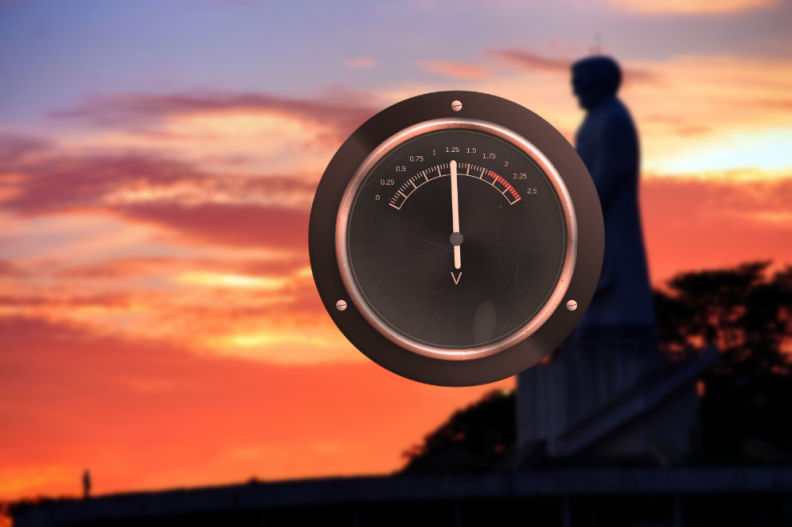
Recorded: 1.25 V
